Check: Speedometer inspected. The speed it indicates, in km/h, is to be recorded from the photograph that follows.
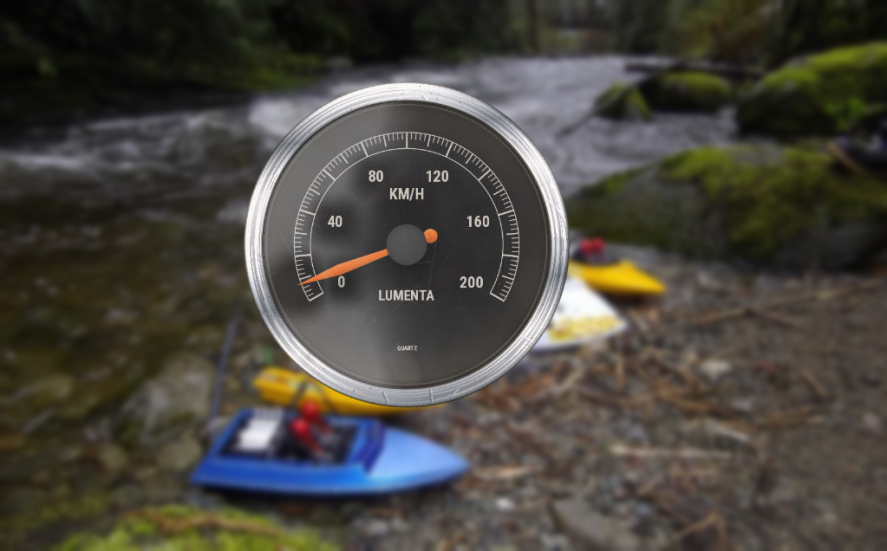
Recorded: 8 km/h
